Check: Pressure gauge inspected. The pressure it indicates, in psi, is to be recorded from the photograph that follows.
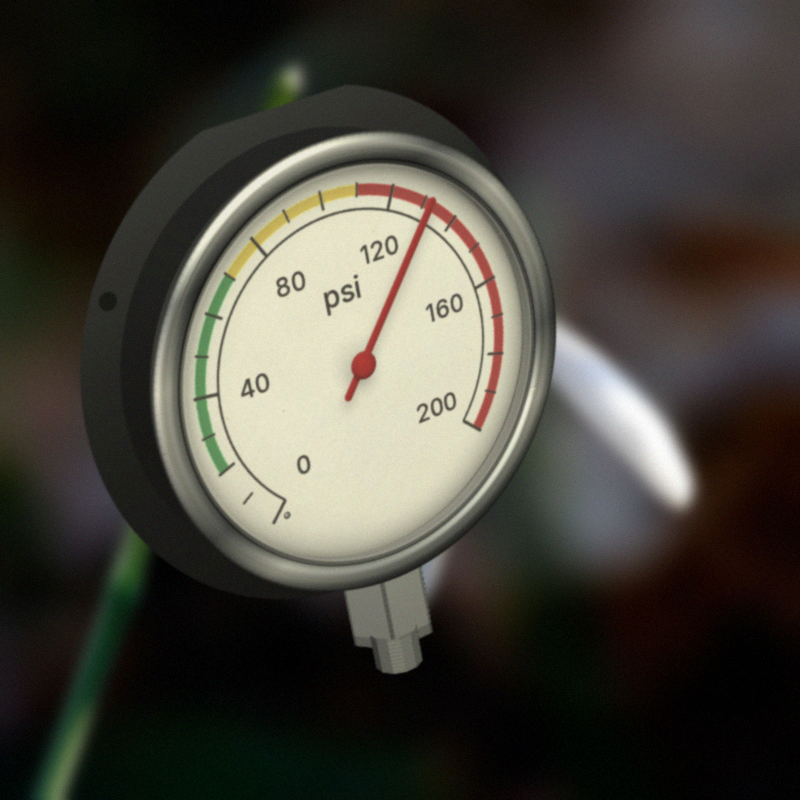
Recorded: 130 psi
